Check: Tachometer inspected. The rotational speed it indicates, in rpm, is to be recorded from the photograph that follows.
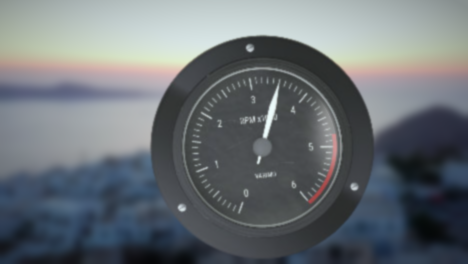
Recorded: 3500 rpm
